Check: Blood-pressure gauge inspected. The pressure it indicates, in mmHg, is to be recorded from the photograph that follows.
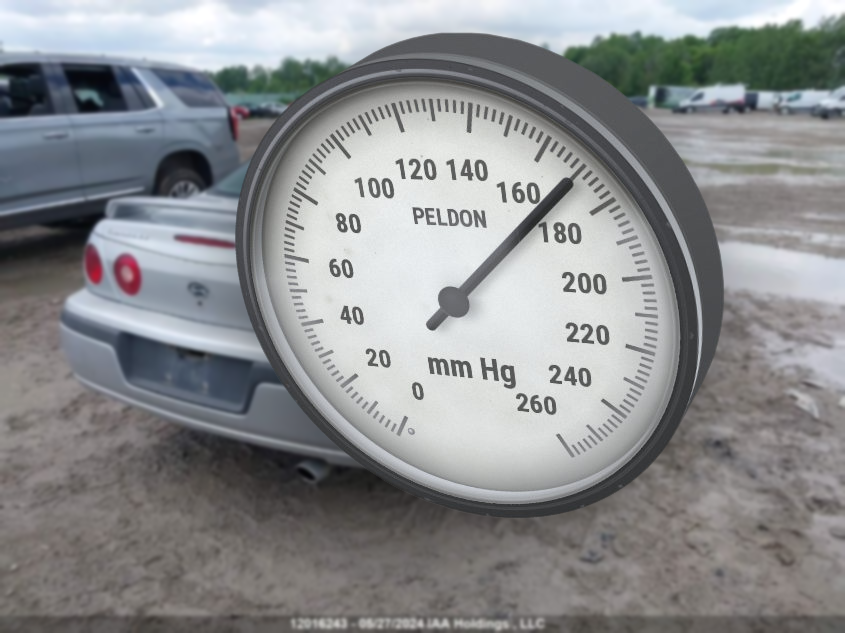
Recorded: 170 mmHg
